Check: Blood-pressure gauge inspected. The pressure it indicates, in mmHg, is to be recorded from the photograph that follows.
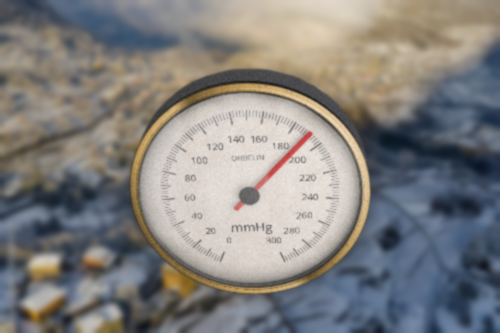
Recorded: 190 mmHg
